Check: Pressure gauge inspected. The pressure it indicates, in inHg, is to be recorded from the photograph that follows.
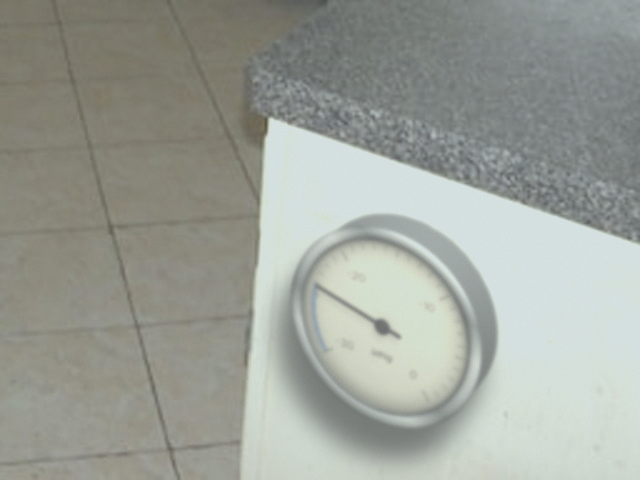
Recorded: -24 inHg
